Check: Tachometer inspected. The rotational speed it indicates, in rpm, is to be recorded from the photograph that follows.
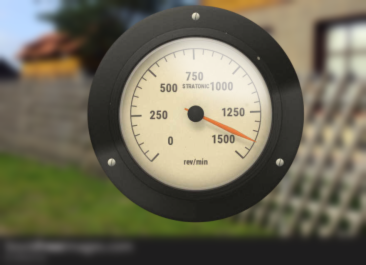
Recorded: 1400 rpm
